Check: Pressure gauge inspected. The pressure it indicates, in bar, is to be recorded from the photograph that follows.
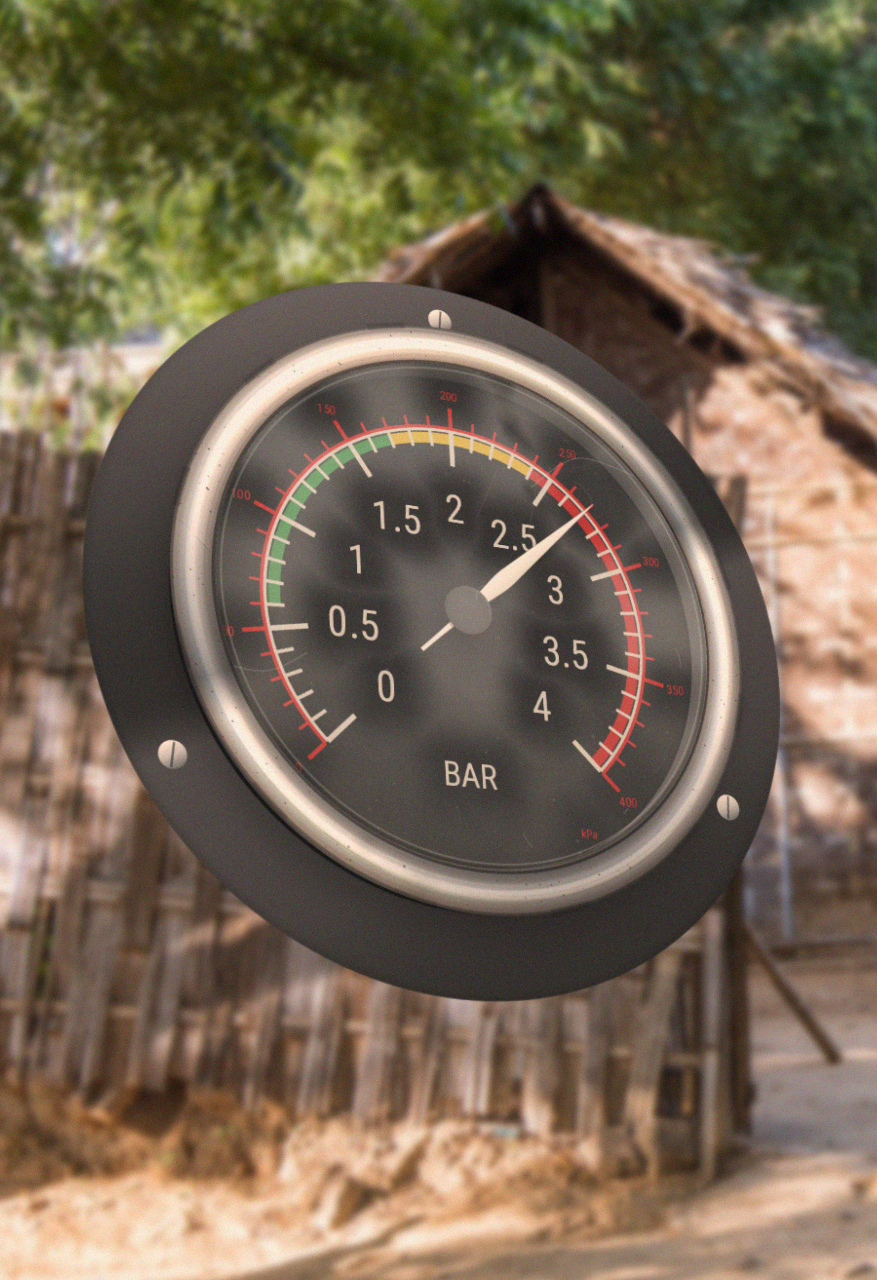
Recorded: 2.7 bar
